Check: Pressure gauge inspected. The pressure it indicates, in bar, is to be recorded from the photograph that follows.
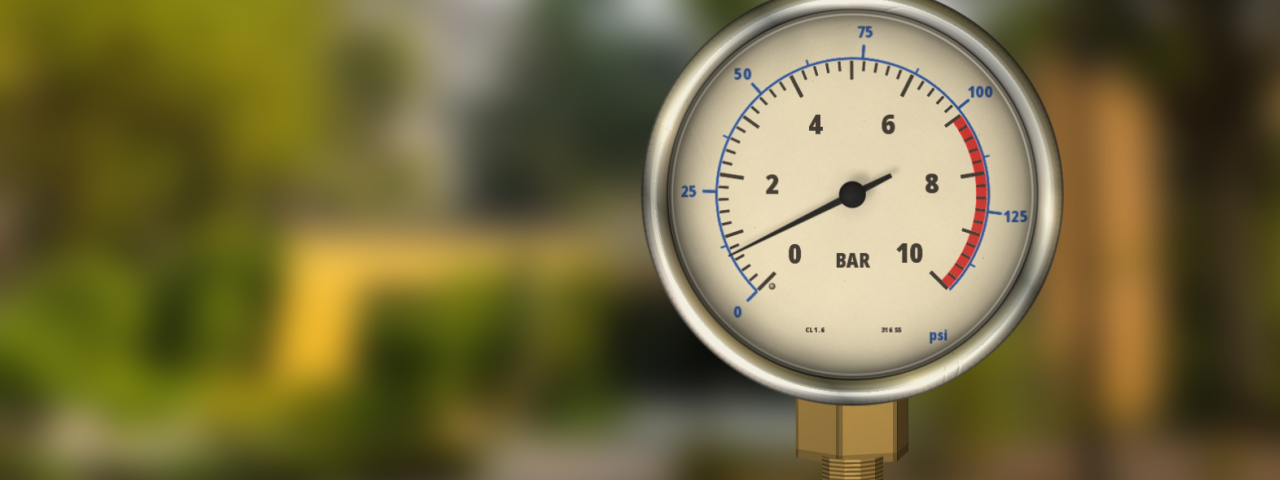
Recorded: 0.7 bar
